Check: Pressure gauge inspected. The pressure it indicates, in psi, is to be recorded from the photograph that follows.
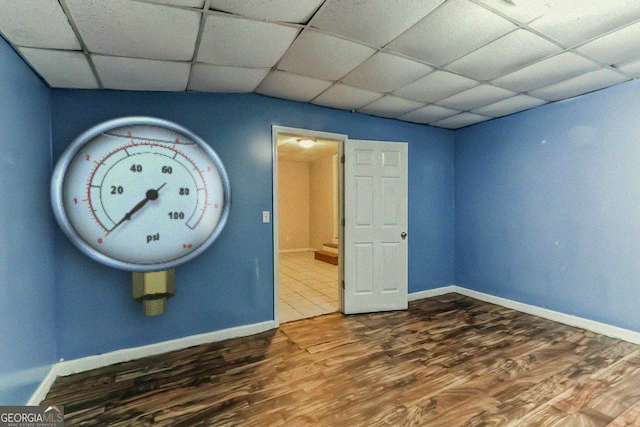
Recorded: 0 psi
